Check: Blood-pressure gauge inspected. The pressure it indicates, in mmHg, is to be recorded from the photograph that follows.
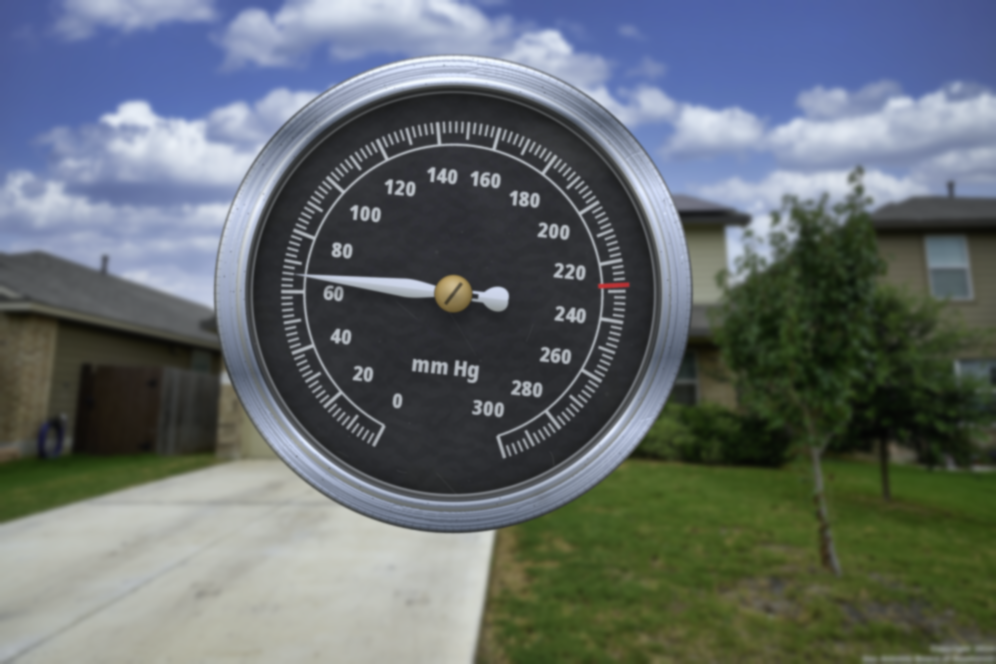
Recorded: 66 mmHg
